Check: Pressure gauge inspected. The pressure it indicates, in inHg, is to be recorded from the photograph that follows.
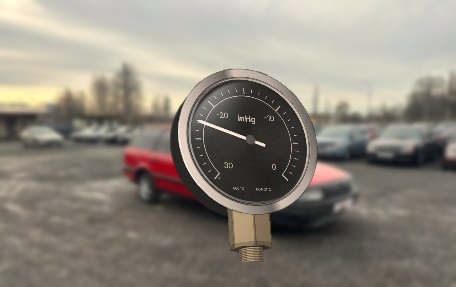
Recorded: -23 inHg
